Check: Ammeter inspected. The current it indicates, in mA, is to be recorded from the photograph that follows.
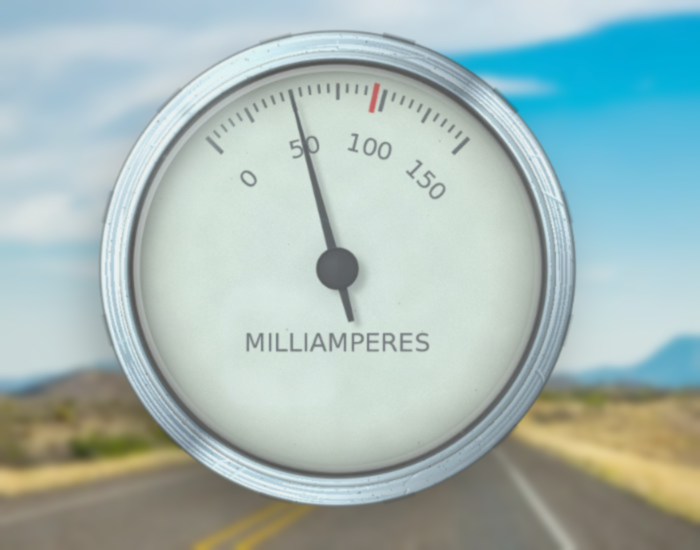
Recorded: 50 mA
